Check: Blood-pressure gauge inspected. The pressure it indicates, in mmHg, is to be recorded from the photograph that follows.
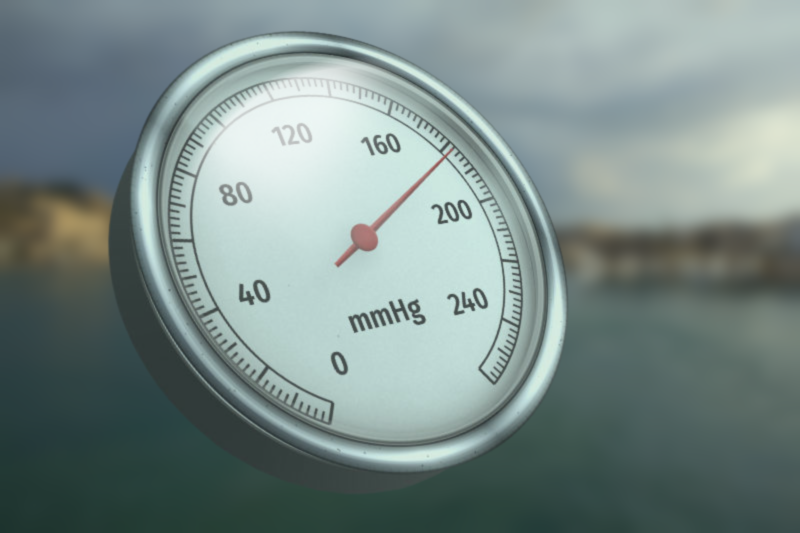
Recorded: 182 mmHg
